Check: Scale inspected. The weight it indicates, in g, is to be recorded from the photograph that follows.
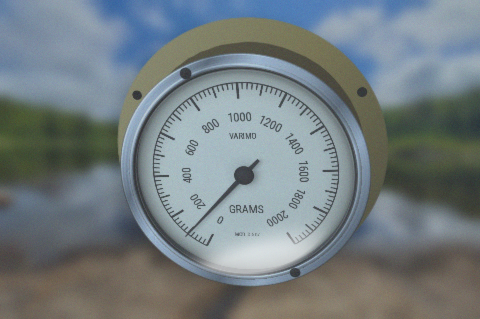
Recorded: 100 g
